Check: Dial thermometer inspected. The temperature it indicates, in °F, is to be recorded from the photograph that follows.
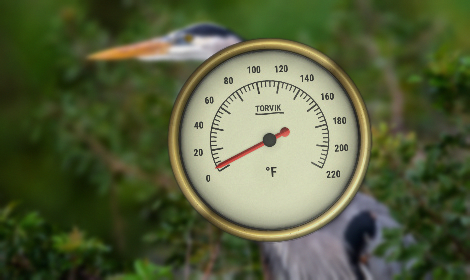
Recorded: 4 °F
